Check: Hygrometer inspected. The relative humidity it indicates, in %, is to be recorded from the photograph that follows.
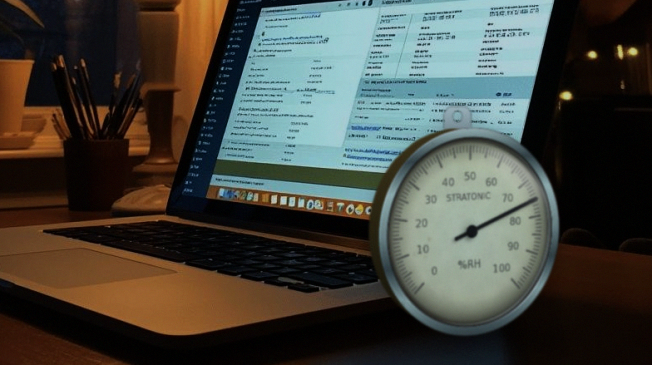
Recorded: 75 %
